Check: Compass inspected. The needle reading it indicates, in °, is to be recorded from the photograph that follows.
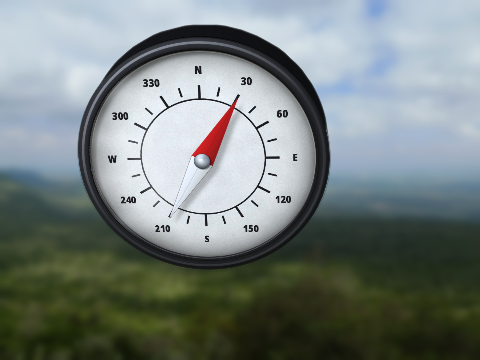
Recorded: 30 °
